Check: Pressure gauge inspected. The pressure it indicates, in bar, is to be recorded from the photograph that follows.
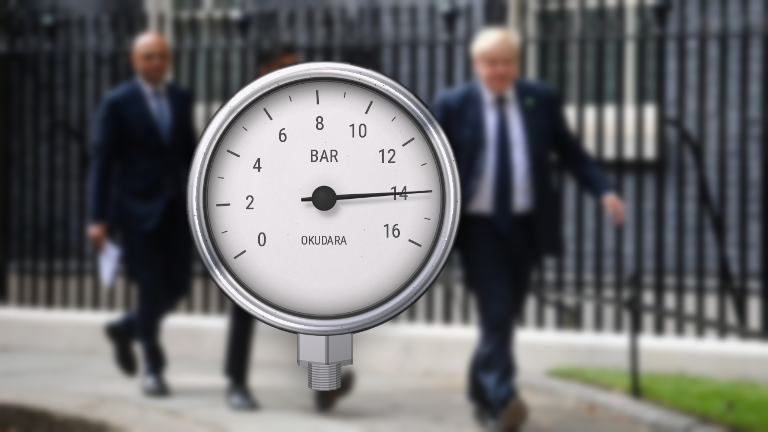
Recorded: 14 bar
